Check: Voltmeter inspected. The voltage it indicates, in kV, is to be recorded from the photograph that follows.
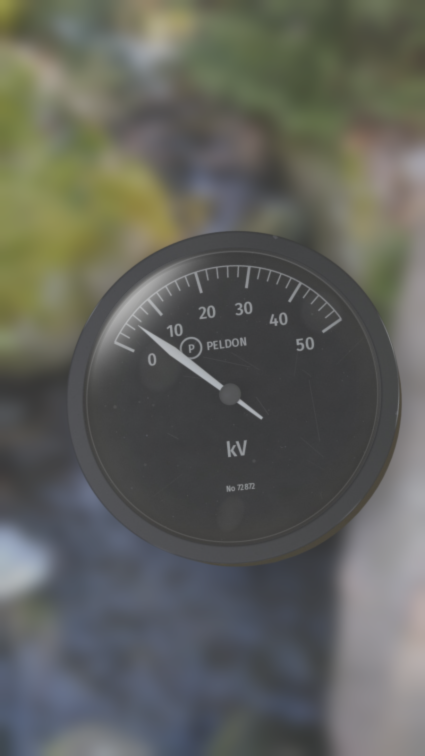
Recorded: 5 kV
